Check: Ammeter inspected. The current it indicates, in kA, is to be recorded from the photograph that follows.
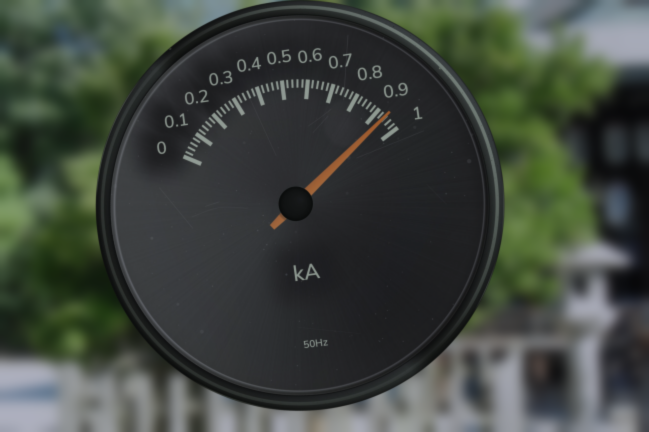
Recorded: 0.94 kA
